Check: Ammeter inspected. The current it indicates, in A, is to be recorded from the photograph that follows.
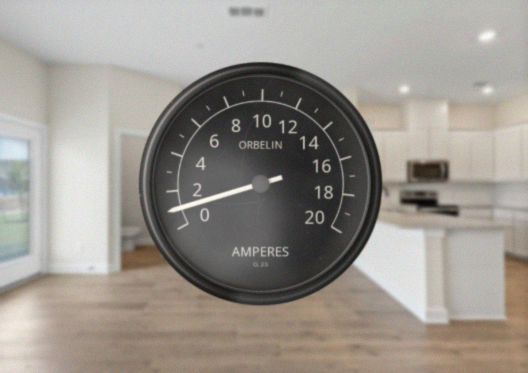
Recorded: 1 A
